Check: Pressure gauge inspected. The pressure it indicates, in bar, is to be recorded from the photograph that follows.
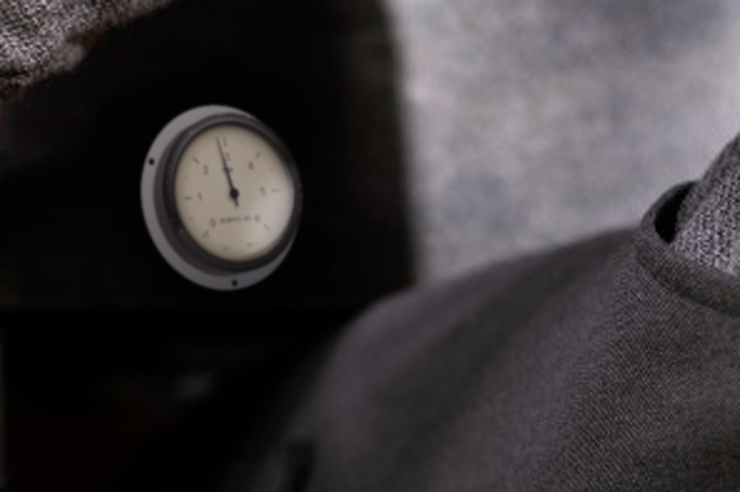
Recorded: 2.75 bar
